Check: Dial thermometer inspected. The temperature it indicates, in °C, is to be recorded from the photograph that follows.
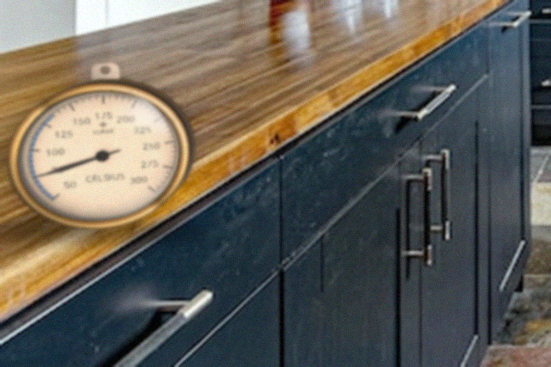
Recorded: 75 °C
